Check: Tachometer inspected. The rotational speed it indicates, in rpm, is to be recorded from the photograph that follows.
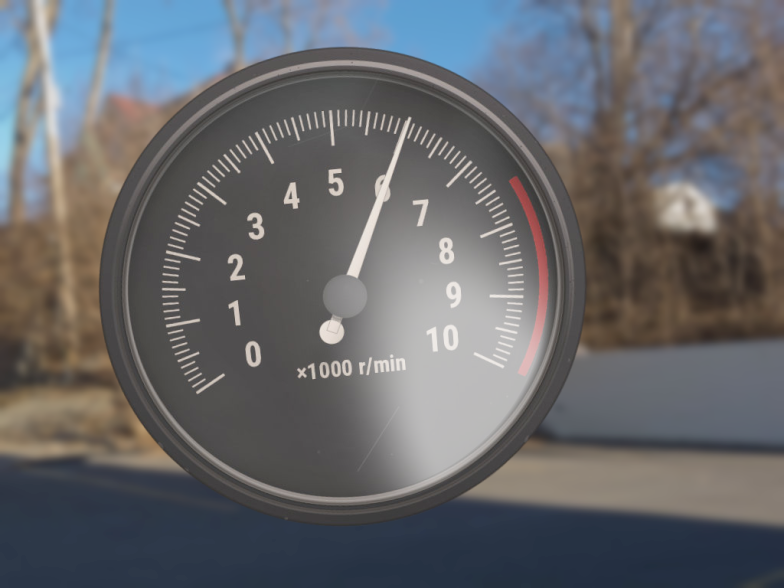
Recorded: 6000 rpm
